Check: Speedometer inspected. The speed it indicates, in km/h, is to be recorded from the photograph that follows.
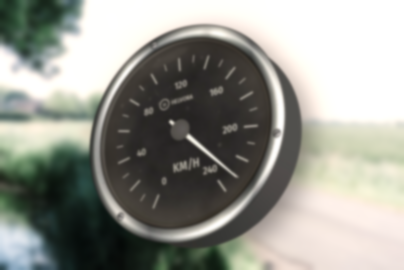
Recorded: 230 km/h
